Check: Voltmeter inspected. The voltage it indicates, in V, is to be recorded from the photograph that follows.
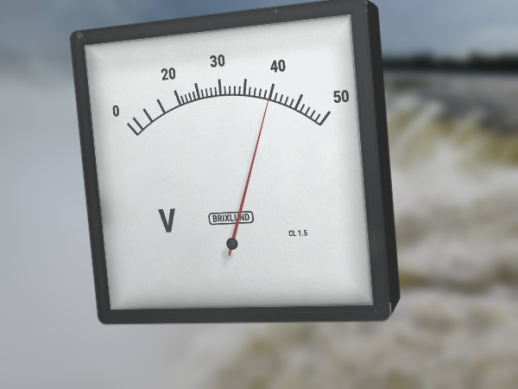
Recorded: 40 V
